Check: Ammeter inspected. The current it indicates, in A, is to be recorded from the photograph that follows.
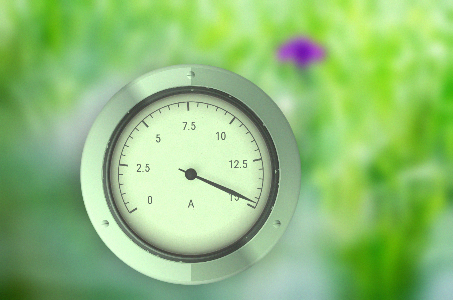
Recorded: 14.75 A
